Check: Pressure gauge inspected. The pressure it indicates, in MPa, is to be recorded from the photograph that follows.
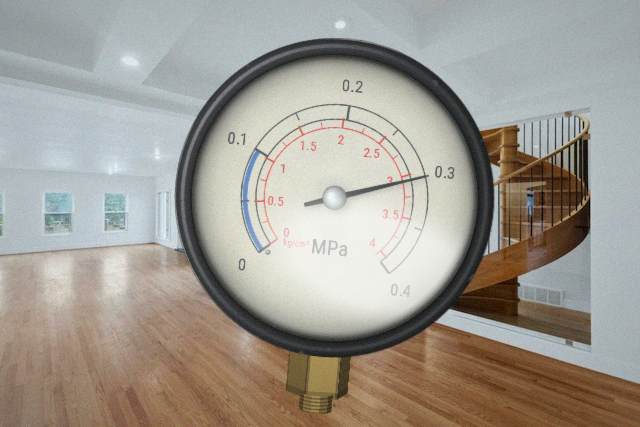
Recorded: 0.3 MPa
